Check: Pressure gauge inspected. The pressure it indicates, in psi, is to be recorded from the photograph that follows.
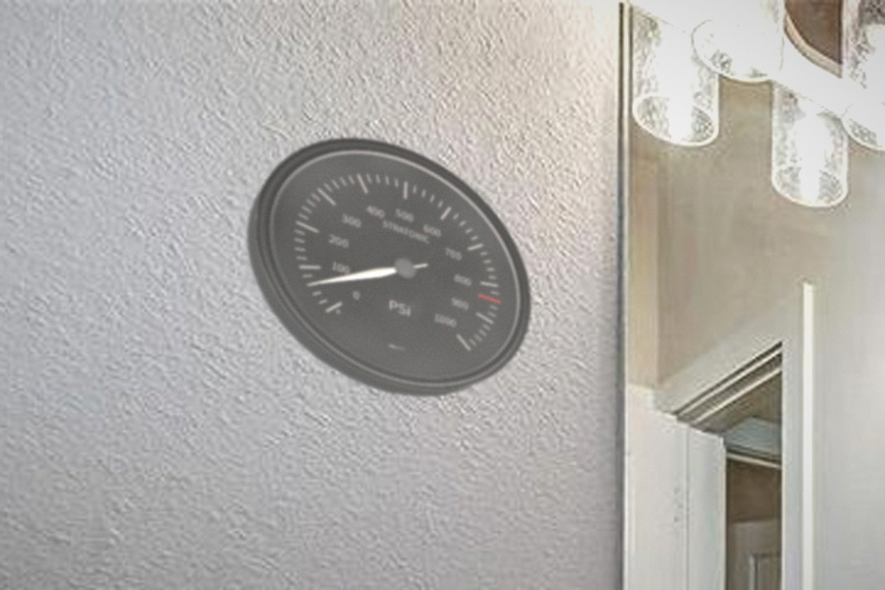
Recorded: 60 psi
